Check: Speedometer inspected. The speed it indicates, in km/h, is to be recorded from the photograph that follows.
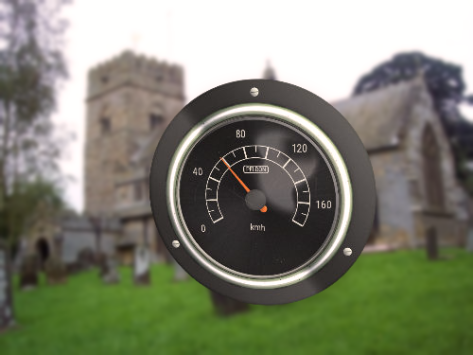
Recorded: 60 km/h
